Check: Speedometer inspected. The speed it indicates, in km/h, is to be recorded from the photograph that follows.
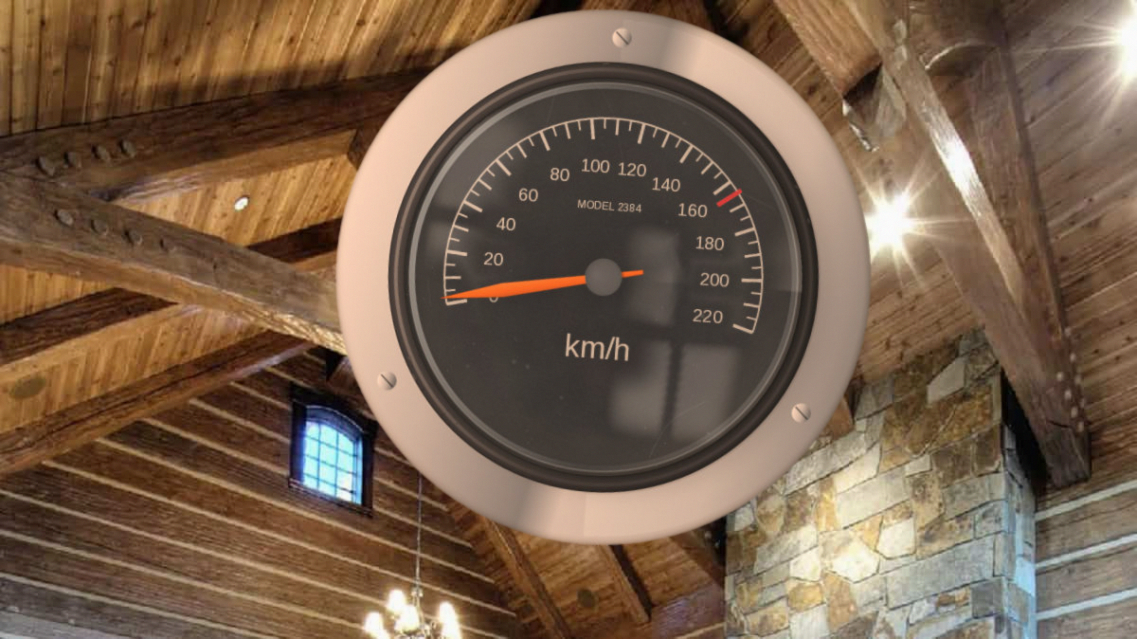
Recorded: 2.5 km/h
